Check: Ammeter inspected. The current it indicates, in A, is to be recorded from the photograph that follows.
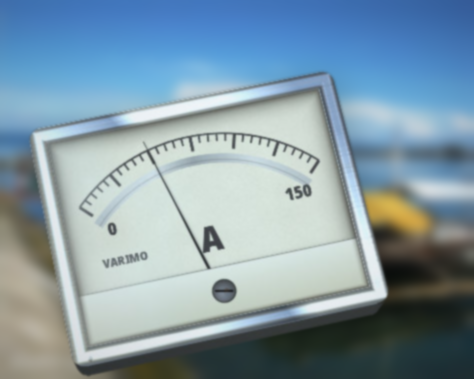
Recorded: 50 A
